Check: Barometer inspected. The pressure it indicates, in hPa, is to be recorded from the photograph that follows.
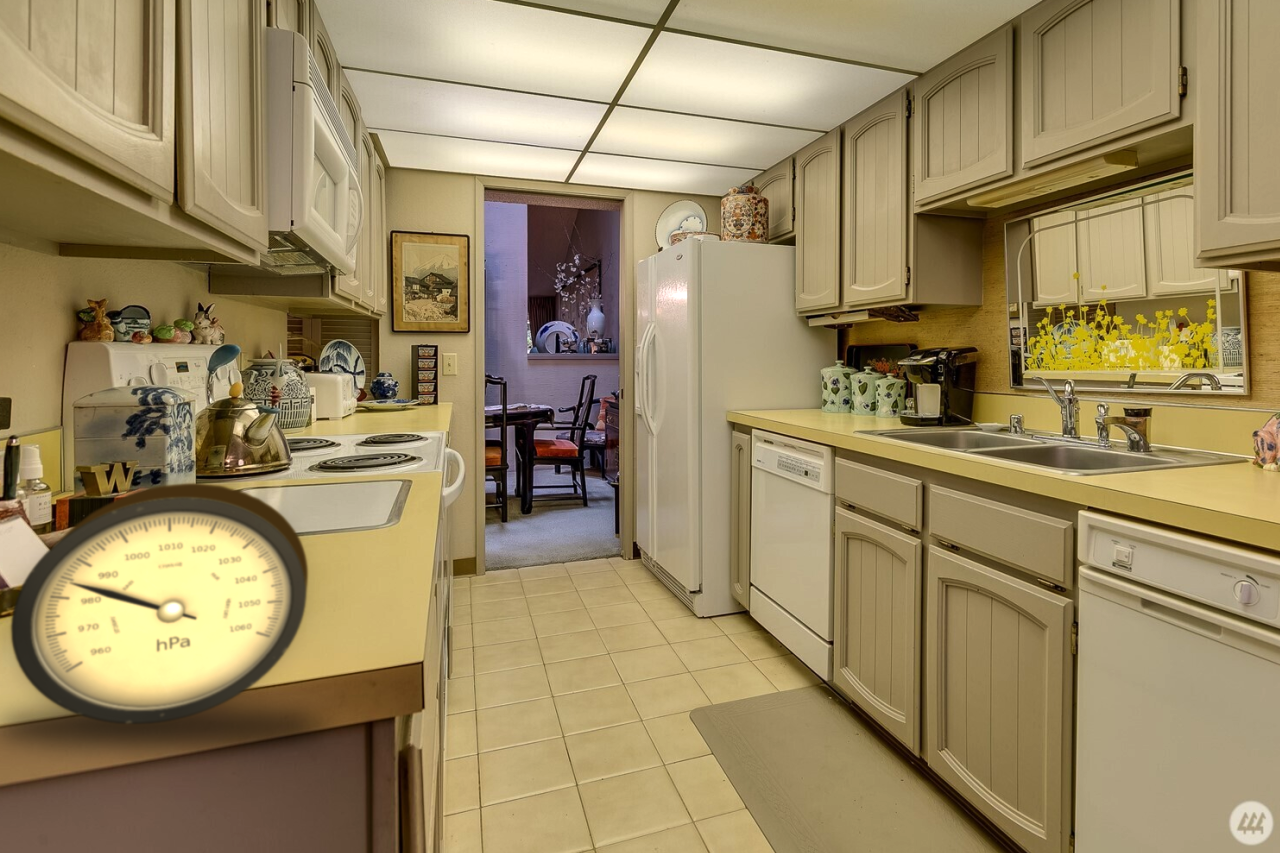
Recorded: 985 hPa
